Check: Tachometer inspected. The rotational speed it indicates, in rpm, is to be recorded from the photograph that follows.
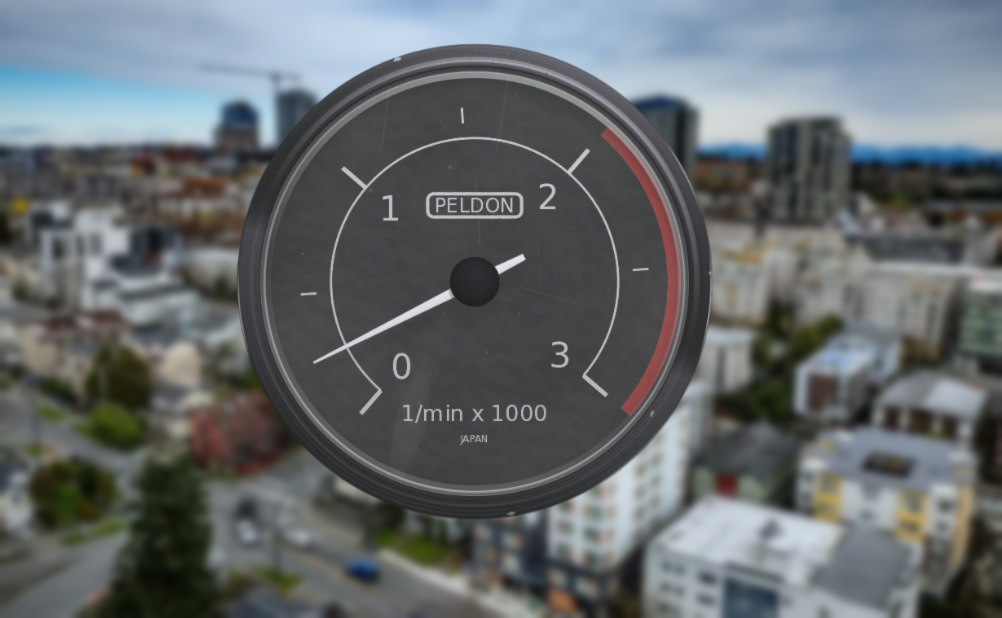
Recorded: 250 rpm
